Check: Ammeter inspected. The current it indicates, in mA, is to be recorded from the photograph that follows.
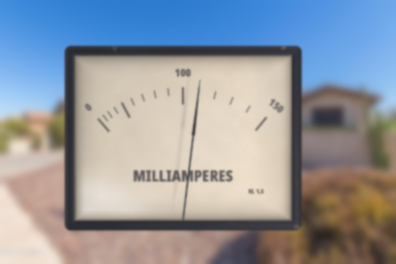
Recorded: 110 mA
